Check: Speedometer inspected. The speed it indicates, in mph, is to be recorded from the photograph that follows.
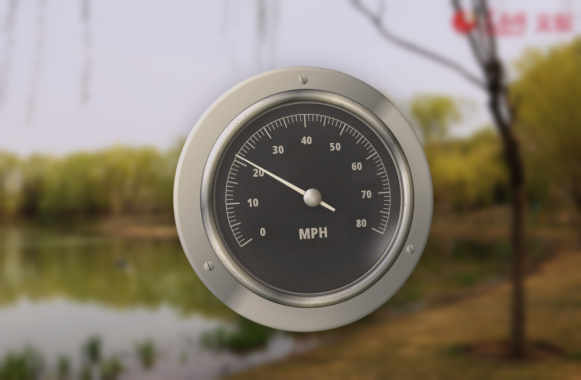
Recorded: 21 mph
